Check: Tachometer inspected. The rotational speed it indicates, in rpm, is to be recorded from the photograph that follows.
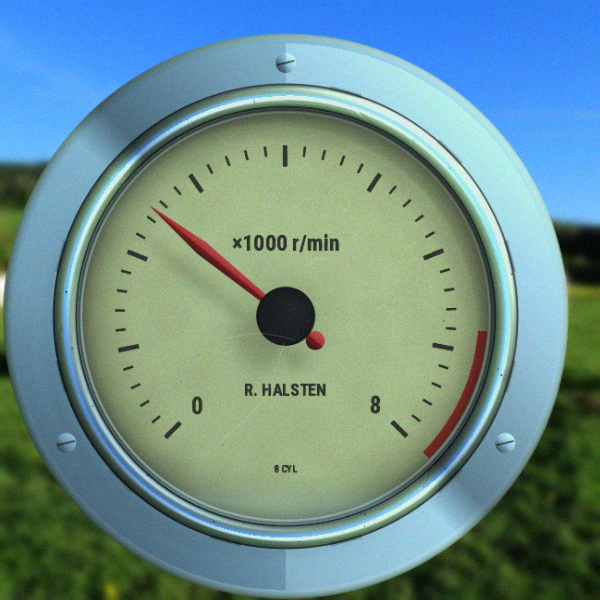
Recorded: 2500 rpm
